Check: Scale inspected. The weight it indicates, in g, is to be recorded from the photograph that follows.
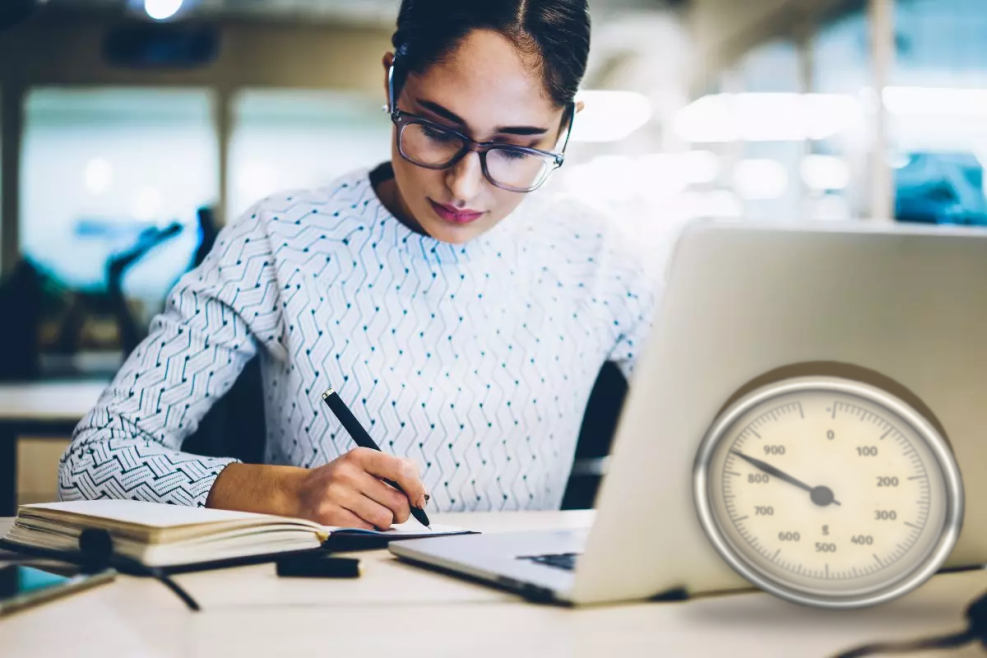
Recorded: 850 g
